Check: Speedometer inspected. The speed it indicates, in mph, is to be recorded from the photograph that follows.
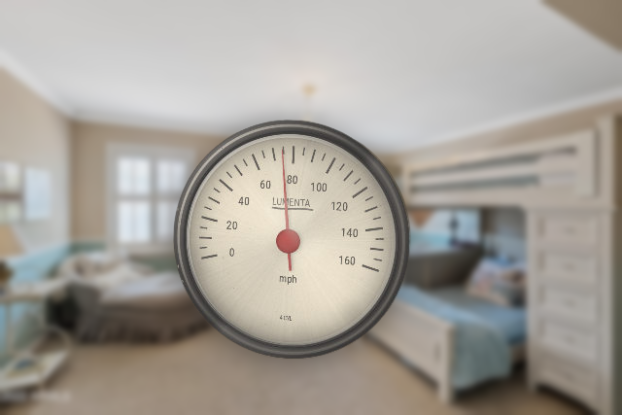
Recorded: 75 mph
